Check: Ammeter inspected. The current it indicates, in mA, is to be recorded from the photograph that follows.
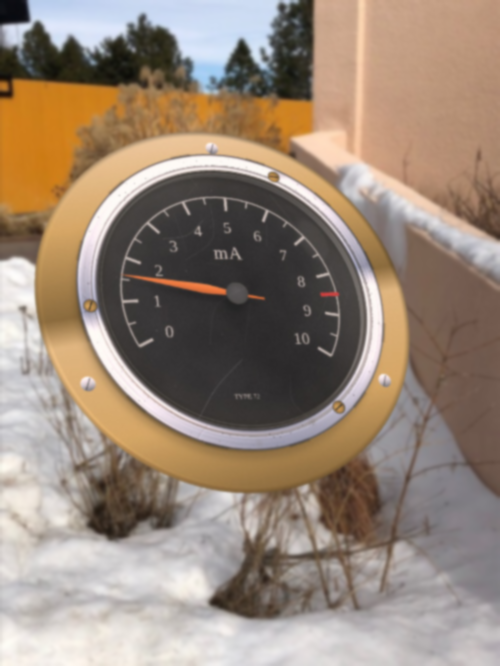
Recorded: 1.5 mA
